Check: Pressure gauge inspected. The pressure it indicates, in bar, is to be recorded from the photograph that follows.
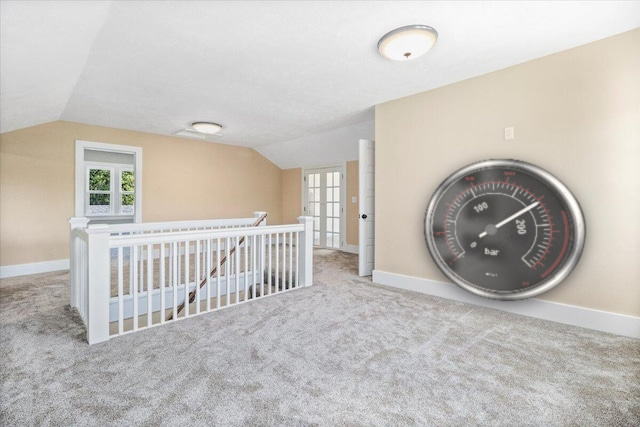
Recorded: 175 bar
